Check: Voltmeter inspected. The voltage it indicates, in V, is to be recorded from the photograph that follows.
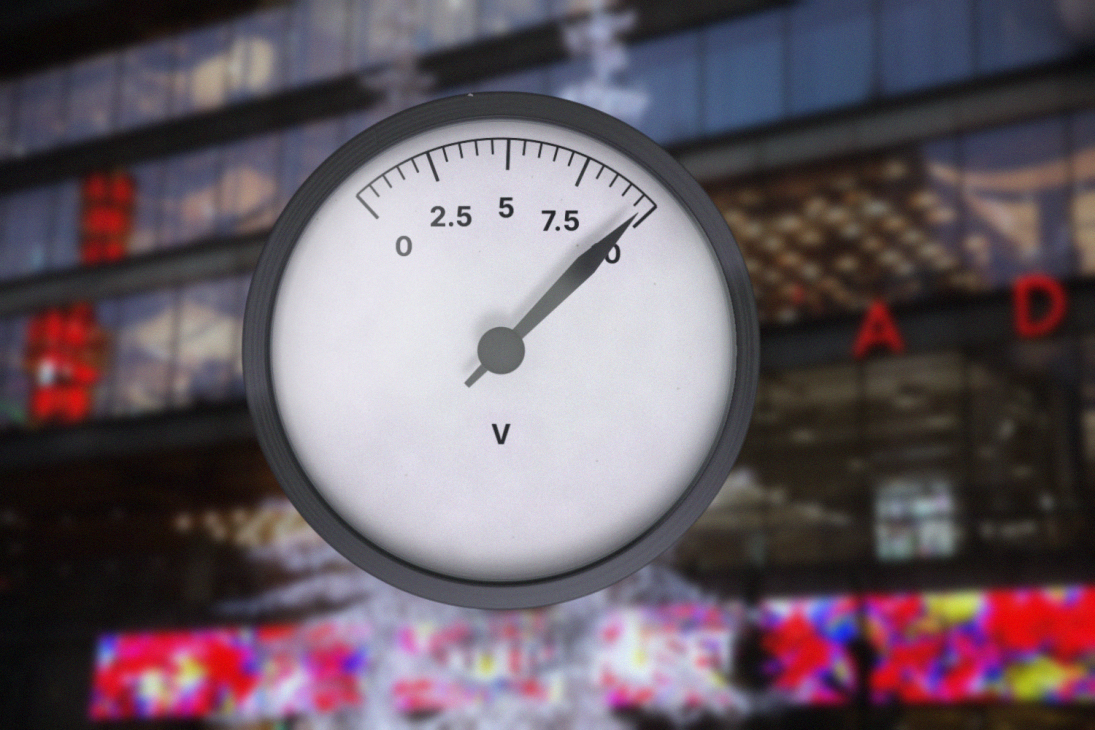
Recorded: 9.75 V
